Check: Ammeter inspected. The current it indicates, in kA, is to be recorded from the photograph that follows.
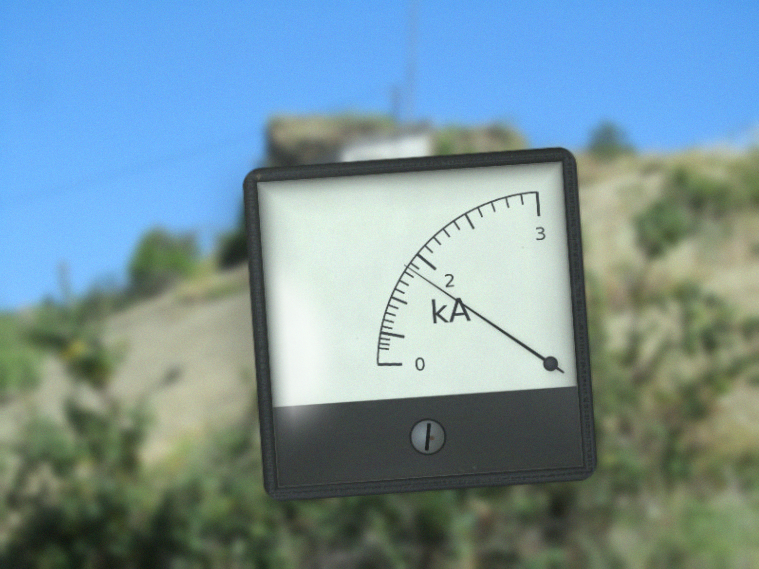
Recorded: 1.85 kA
